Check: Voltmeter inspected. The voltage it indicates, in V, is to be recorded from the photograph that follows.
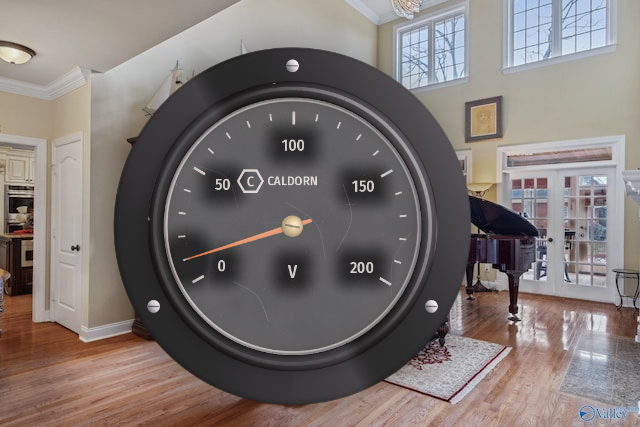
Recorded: 10 V
